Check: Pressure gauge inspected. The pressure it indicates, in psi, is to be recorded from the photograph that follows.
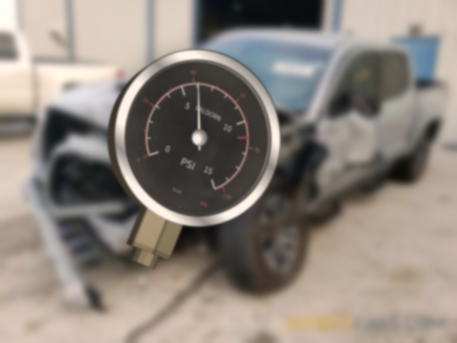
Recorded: 6 psi
